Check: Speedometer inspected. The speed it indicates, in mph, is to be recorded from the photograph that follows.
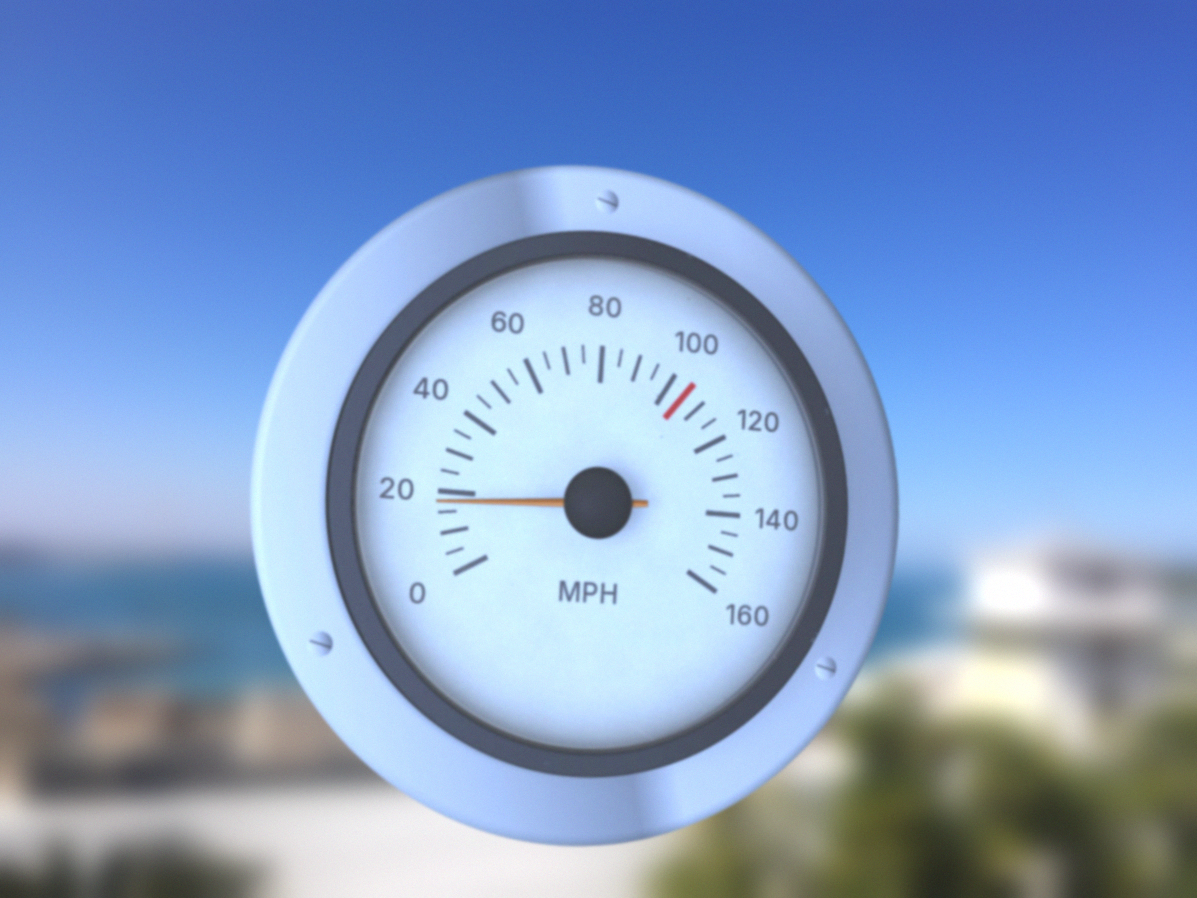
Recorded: 17.5 mph
